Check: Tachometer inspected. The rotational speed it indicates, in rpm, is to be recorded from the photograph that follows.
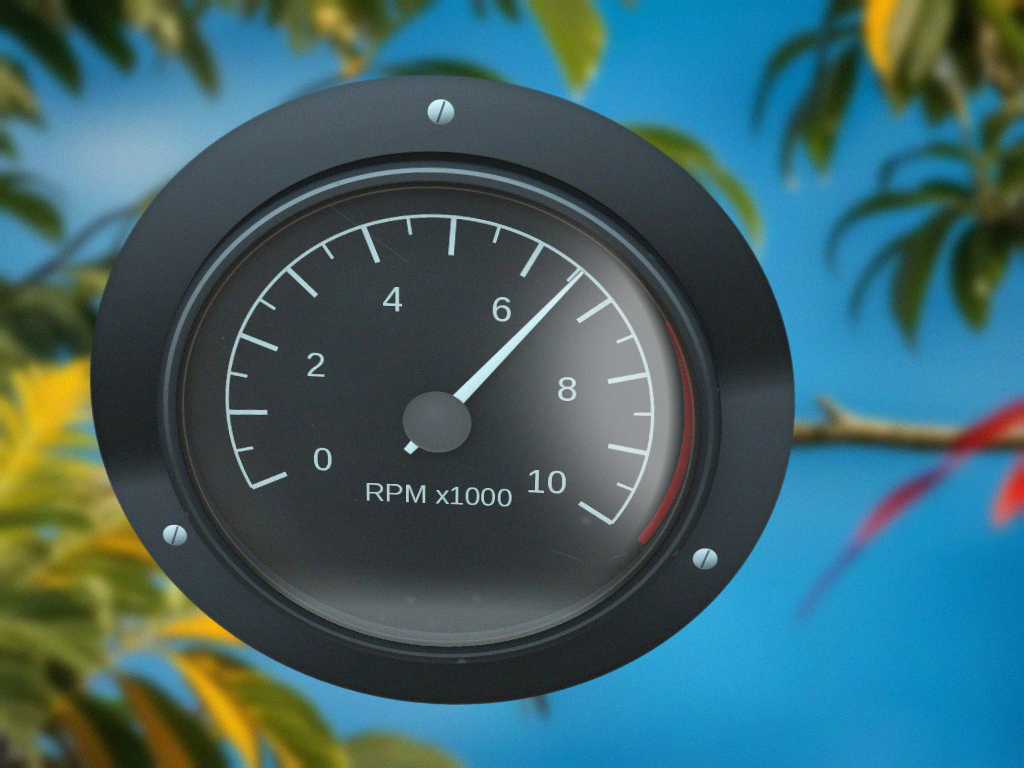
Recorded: 6500 rpm
